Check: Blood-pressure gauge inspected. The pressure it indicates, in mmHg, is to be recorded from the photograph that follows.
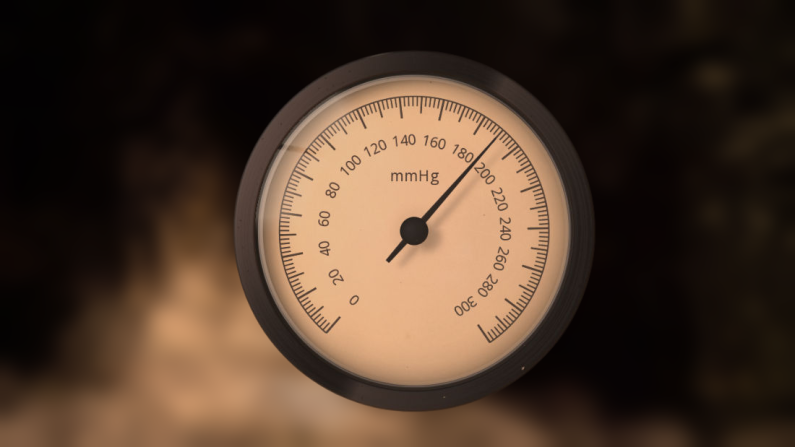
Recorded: 190 mmHg
